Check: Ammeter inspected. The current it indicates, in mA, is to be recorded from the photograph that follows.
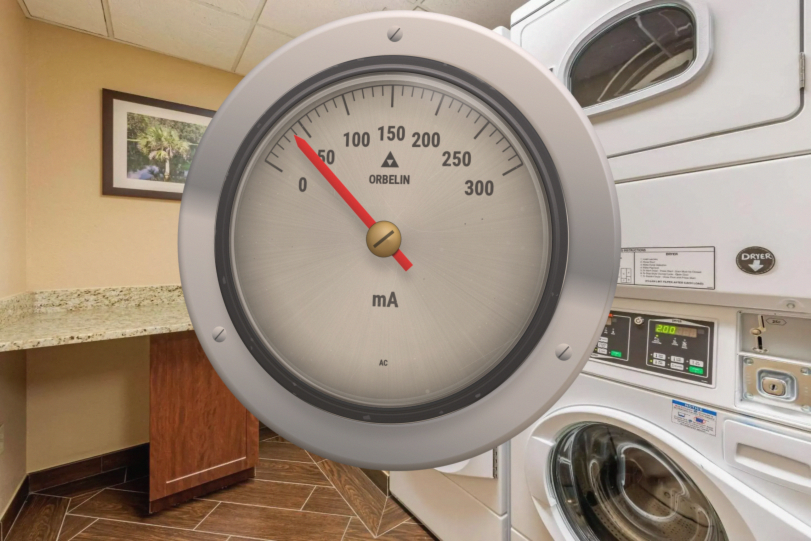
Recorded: 40 mA
